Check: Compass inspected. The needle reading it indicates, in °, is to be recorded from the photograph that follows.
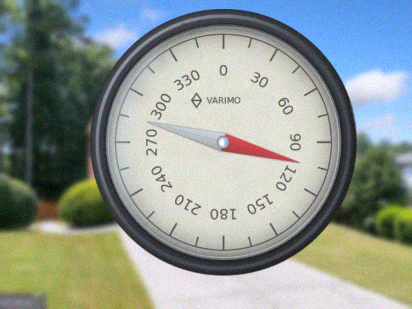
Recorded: 105 °
